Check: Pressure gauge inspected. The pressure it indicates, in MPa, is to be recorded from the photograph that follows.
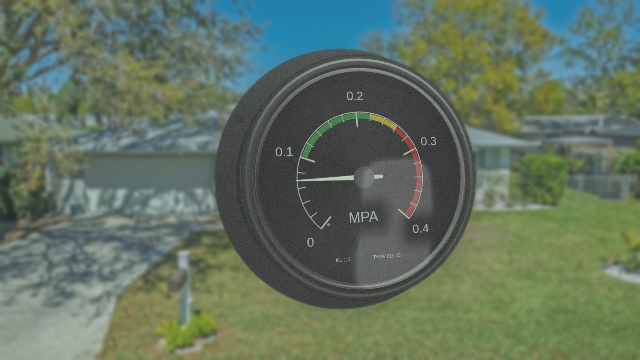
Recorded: 0.07 MPa
